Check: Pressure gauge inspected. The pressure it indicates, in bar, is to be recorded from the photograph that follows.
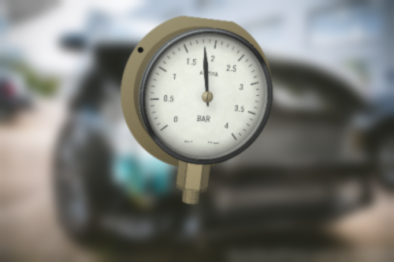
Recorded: 1.8 bar
